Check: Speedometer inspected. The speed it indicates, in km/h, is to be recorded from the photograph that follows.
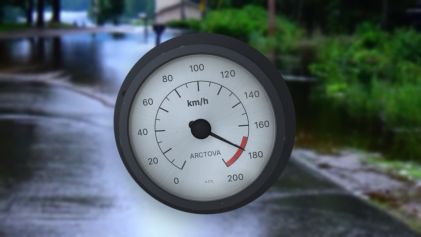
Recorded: 180 km/h
